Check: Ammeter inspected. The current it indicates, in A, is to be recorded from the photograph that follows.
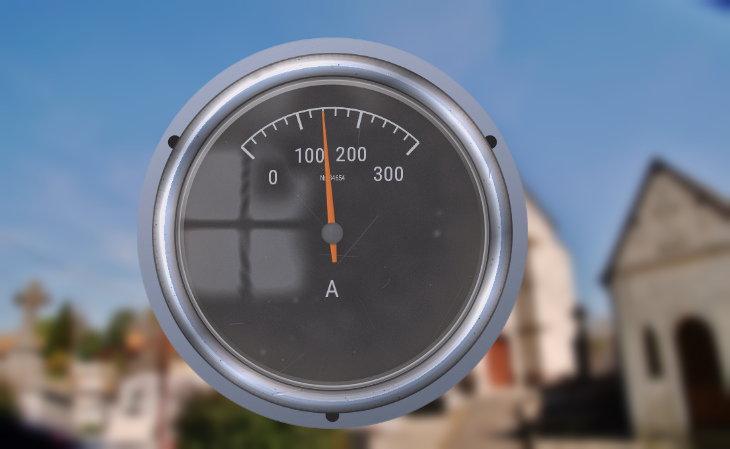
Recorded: 140 A
